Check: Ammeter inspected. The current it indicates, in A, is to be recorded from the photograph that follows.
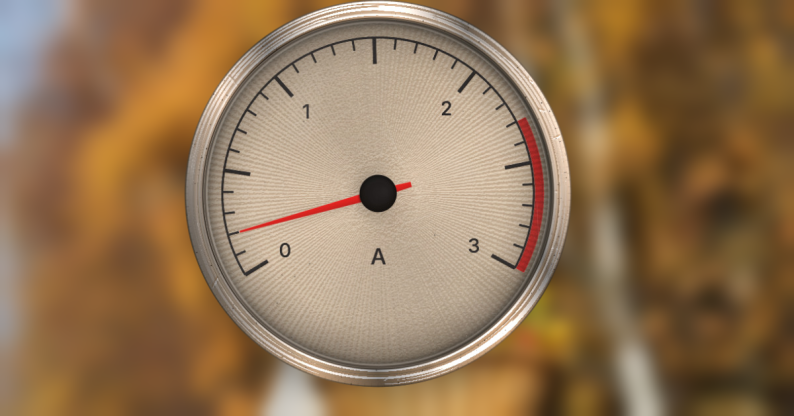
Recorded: 0.2 A
